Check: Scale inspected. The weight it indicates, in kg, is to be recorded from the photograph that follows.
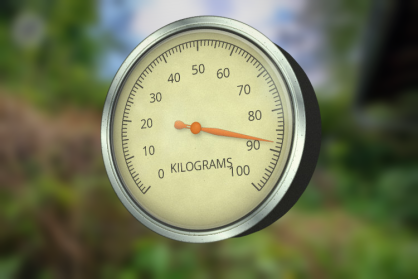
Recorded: 88 kg
